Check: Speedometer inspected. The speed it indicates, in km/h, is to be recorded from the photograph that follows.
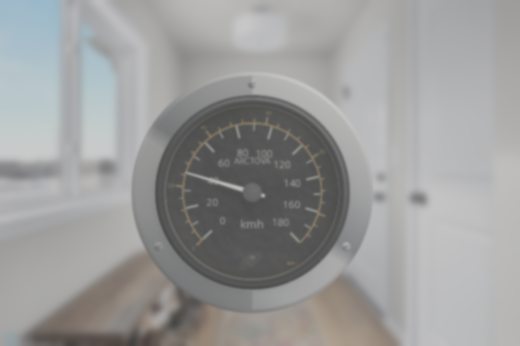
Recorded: 40 km/h
